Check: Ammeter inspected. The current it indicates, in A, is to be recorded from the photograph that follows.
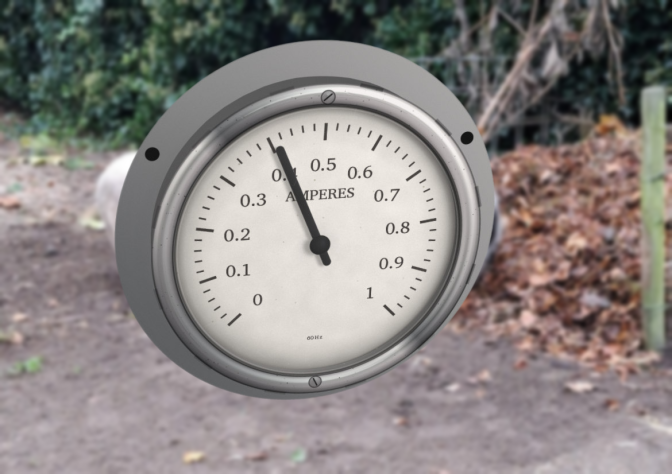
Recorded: 0.41 A
